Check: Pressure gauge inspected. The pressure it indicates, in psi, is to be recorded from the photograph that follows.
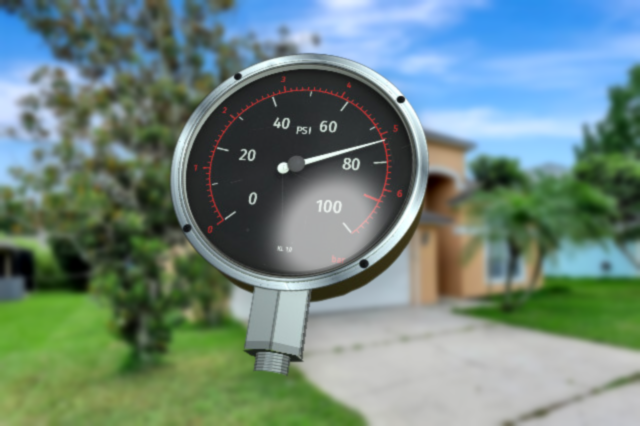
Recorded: 75 psi
